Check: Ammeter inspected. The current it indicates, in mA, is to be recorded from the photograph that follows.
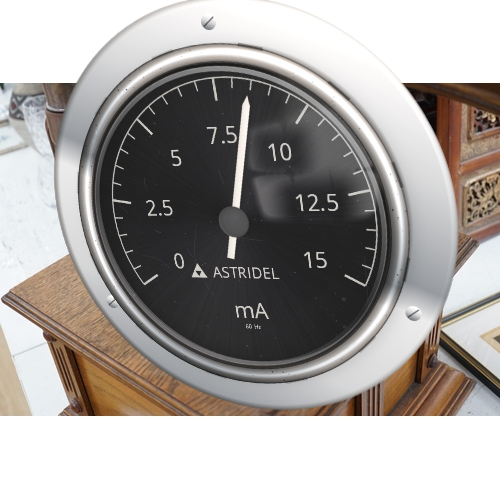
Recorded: 8.5 mA
